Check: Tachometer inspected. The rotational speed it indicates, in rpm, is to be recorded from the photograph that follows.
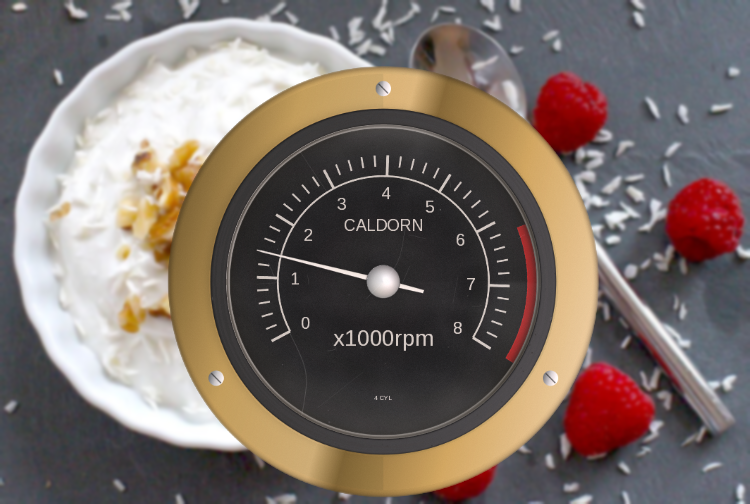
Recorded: 1400 rpm
